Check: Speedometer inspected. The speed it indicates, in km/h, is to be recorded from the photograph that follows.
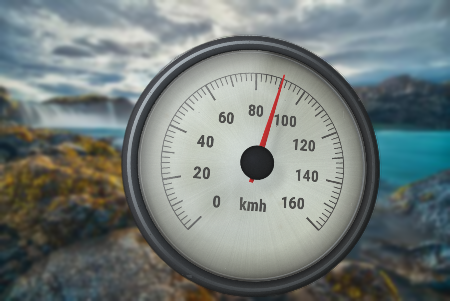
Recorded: 90 km/h
